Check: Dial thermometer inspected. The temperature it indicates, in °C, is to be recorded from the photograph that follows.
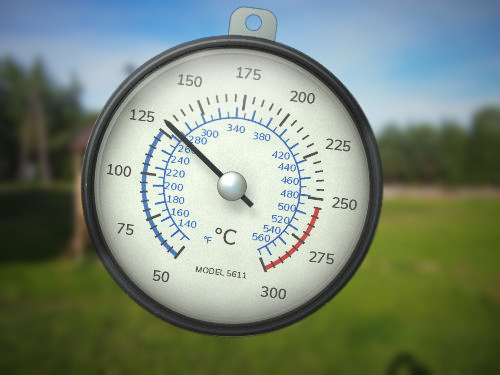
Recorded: 130 °C
